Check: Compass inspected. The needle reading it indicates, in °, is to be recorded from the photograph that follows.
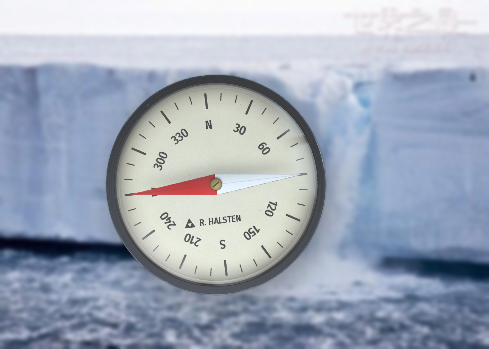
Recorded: 270 °
